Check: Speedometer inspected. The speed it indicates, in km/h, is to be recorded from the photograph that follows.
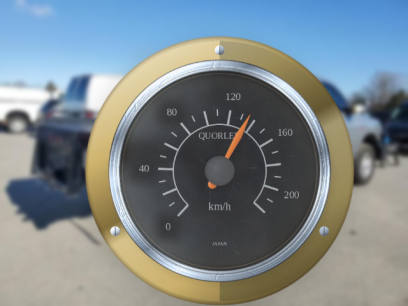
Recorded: 135 km/h
